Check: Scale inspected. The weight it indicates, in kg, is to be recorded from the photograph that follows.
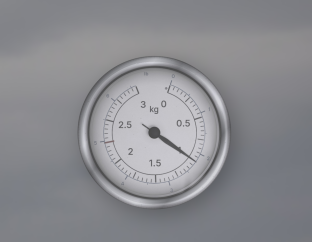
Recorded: 1 kg
